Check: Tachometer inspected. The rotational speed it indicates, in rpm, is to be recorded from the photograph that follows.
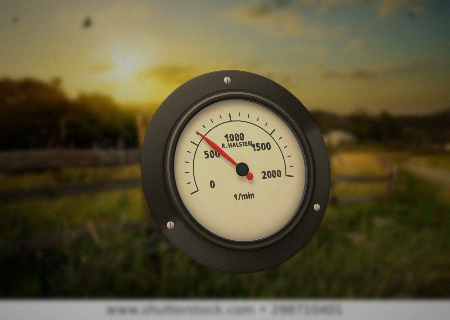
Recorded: 600 rpm
